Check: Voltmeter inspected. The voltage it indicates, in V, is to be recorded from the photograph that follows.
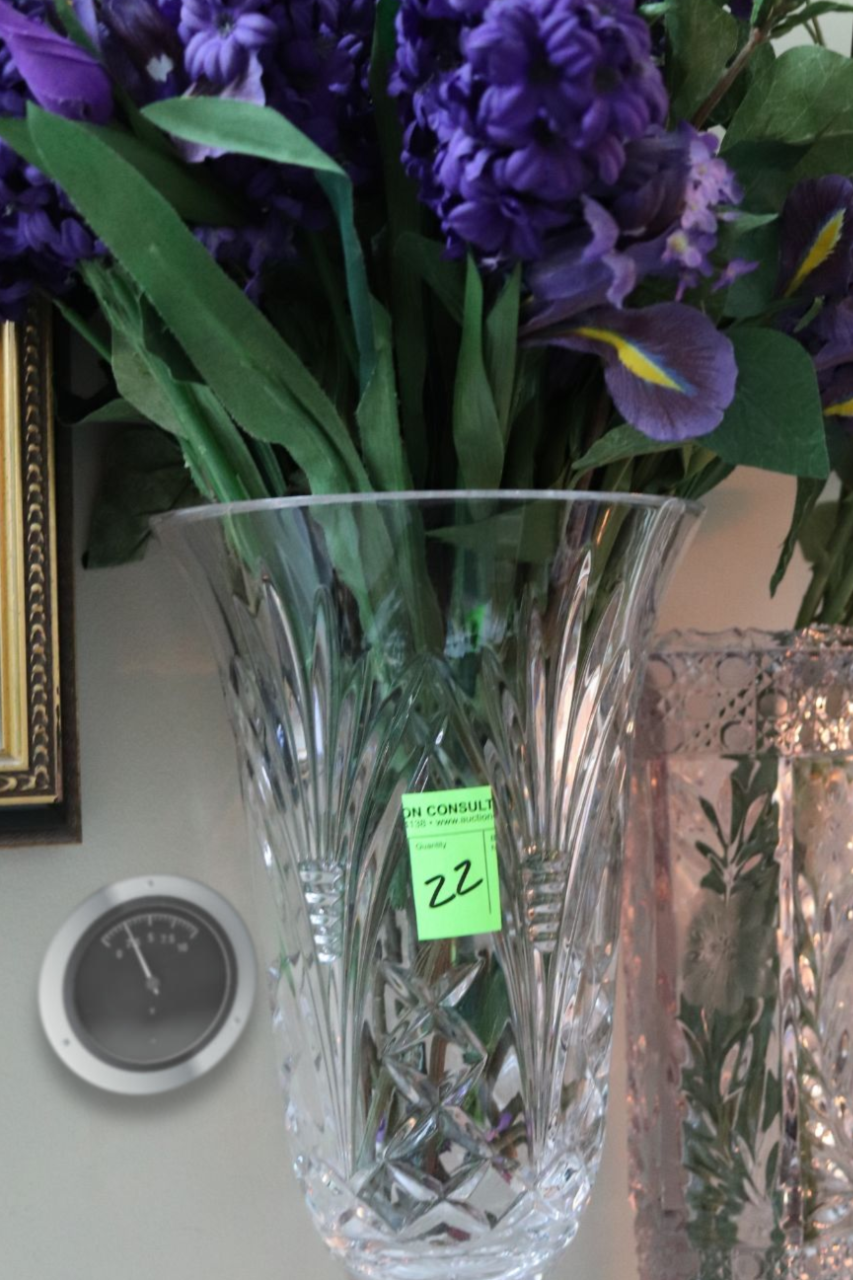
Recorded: 2.5 V
